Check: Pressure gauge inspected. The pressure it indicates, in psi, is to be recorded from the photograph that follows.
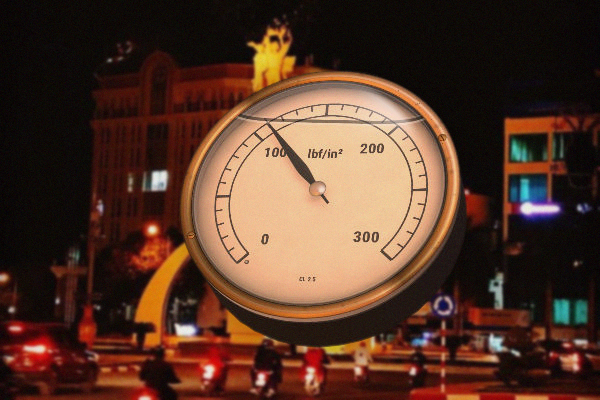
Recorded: 110 psi
